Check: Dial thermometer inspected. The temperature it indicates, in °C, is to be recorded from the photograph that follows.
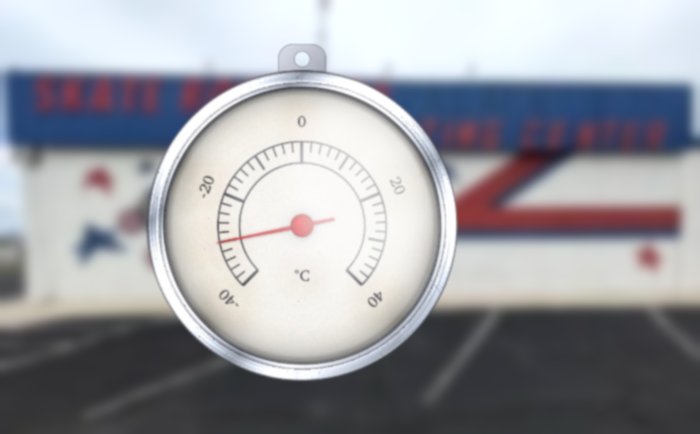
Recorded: -30 °C
